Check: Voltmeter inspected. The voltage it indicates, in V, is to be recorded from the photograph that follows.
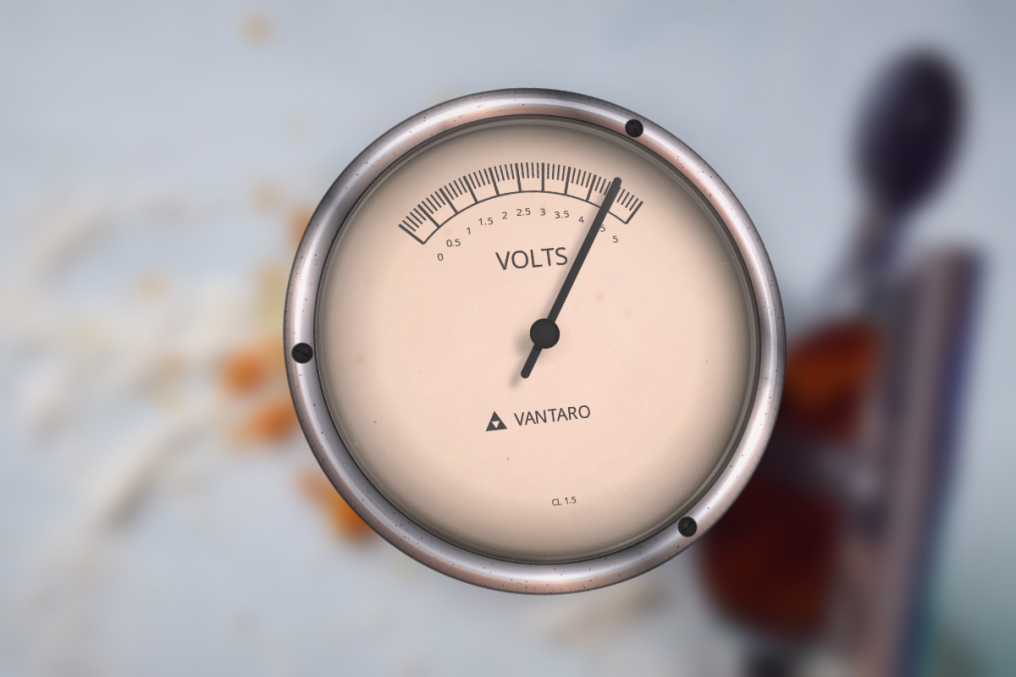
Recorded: 4.4 V
